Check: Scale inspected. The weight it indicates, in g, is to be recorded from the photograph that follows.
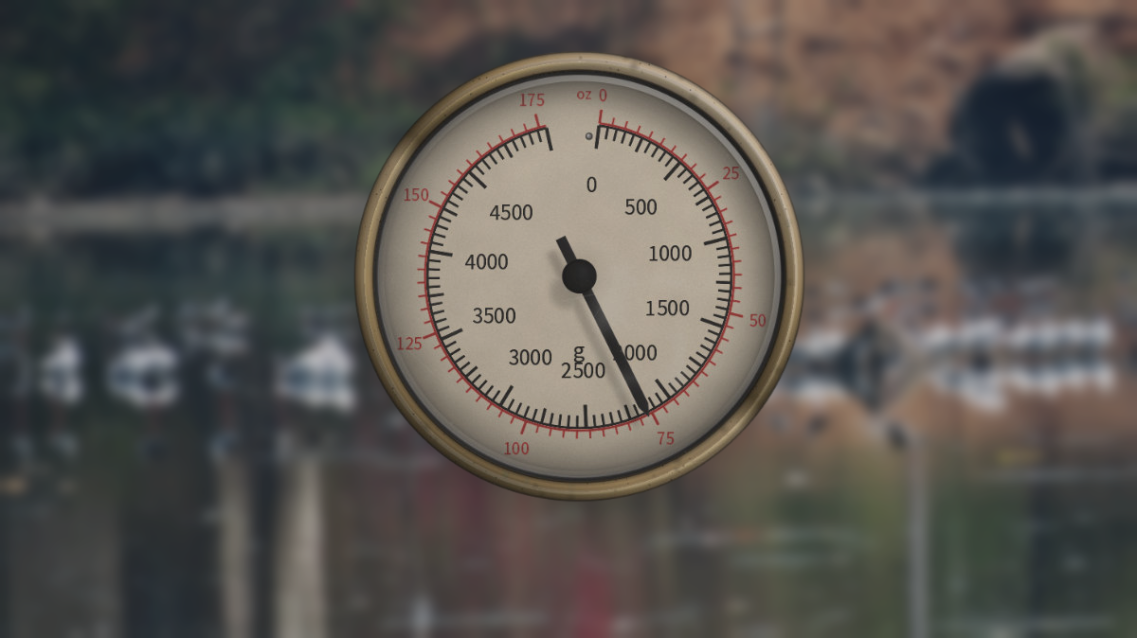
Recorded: 2150 g
